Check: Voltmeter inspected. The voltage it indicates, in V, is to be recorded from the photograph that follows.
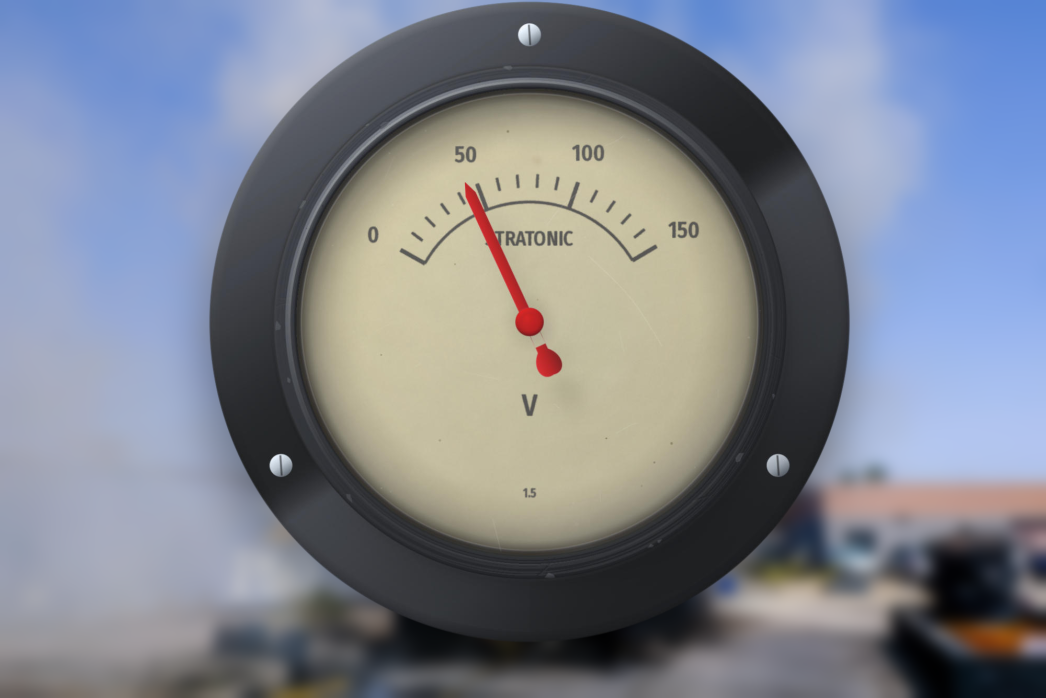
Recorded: 45 V
